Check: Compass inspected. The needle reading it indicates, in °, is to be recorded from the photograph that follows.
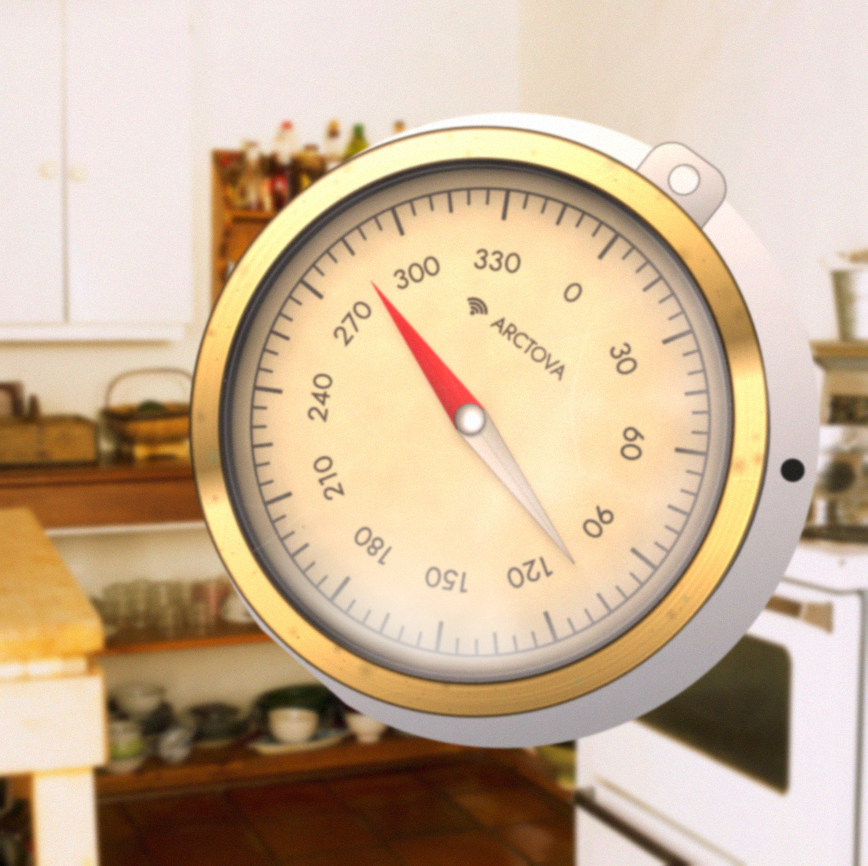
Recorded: 285 °
